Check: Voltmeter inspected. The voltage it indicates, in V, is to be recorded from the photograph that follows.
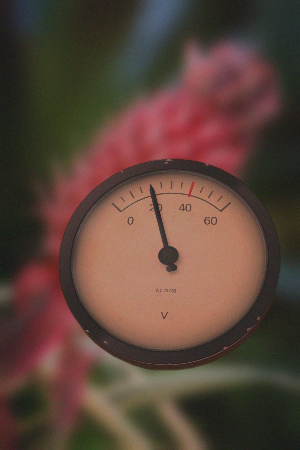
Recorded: 20 V
